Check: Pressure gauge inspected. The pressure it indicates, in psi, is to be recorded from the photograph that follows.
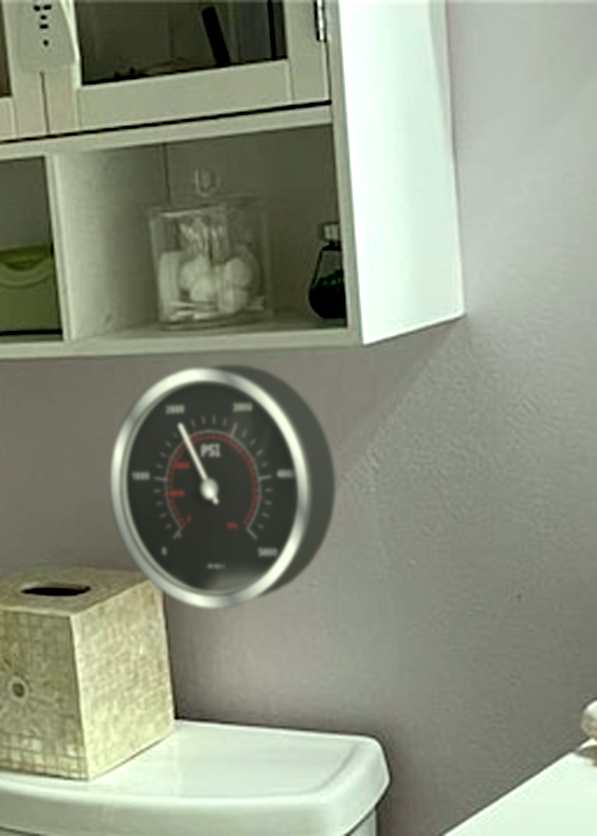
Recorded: 2000 psi
